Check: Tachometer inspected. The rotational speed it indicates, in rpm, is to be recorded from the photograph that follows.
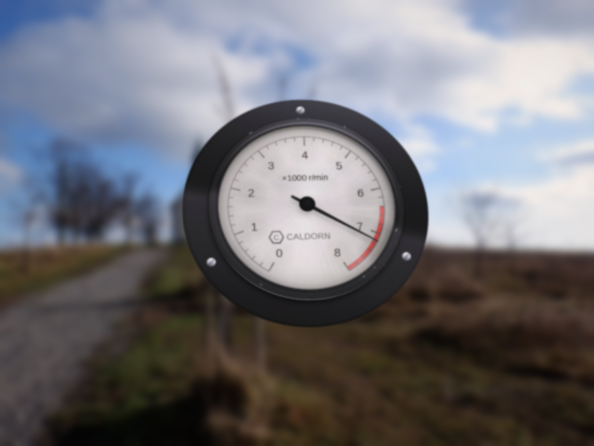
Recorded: 7200 rpm
